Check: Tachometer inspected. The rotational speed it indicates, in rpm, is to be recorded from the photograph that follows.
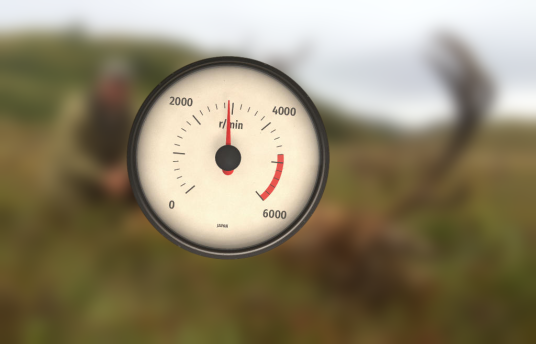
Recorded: 2900 rpm
